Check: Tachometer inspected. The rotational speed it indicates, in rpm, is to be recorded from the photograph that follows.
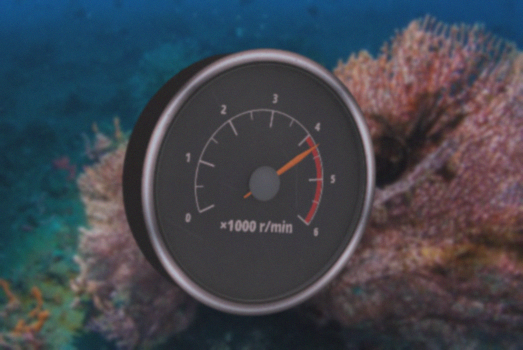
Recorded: 4250 rpm
